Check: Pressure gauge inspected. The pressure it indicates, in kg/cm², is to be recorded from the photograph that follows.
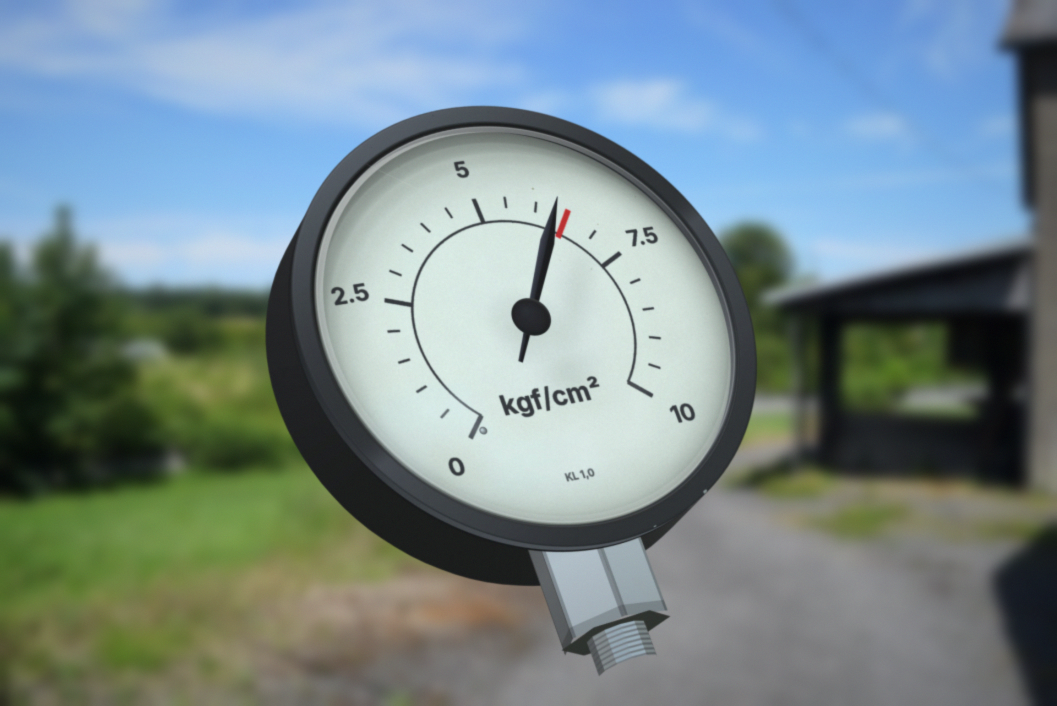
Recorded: 6.25 kg/cm²
